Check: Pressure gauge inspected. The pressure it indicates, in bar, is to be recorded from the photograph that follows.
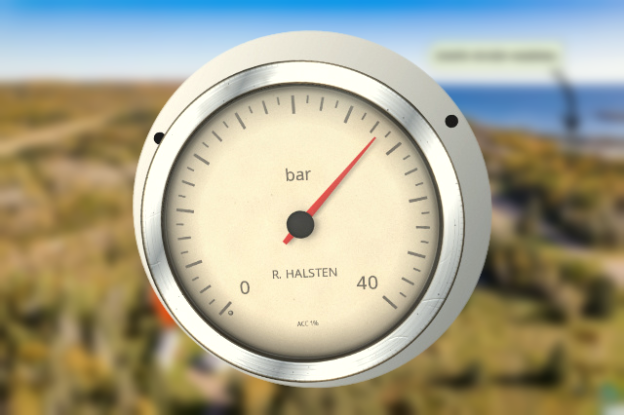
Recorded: 26.5 bar
